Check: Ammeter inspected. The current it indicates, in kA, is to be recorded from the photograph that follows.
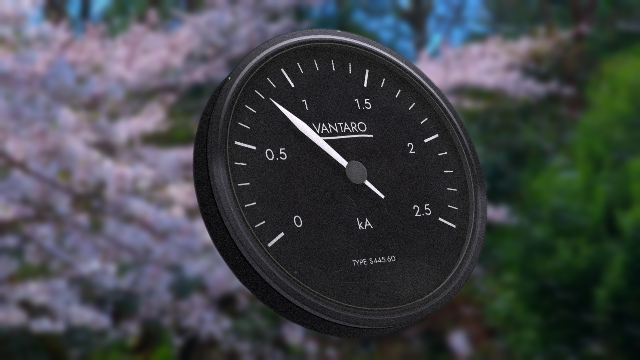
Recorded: 0.8 kA
